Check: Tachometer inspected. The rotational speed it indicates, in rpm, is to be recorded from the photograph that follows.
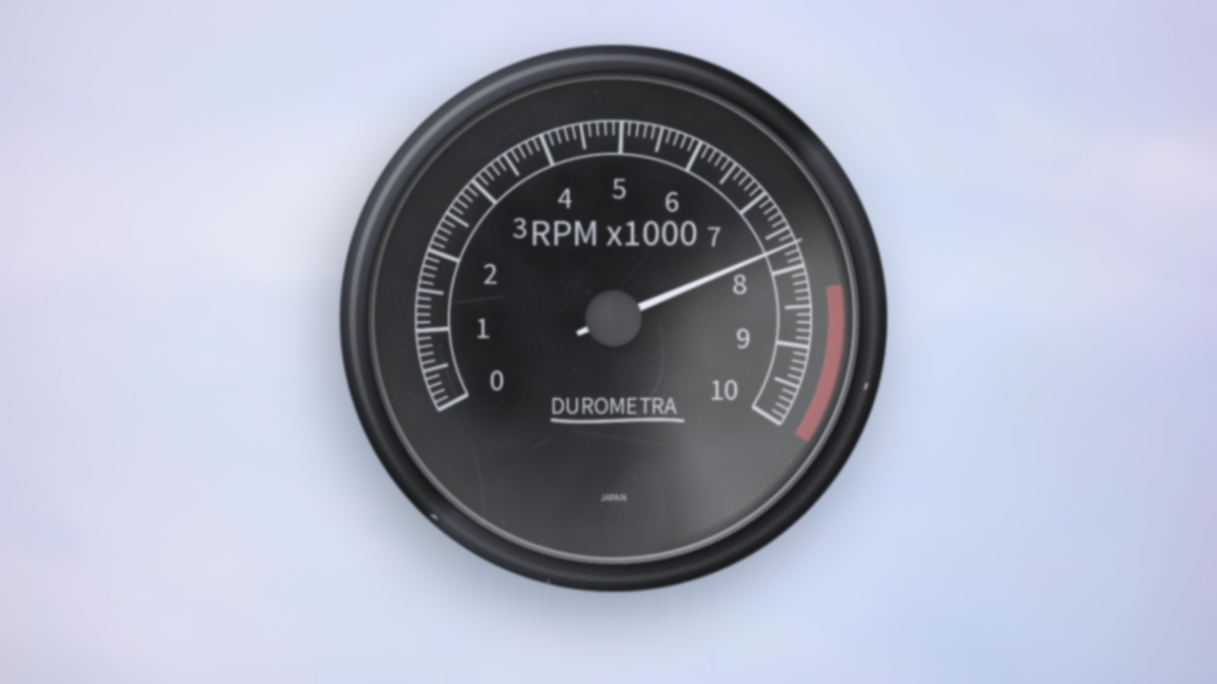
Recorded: 7700 rpm
